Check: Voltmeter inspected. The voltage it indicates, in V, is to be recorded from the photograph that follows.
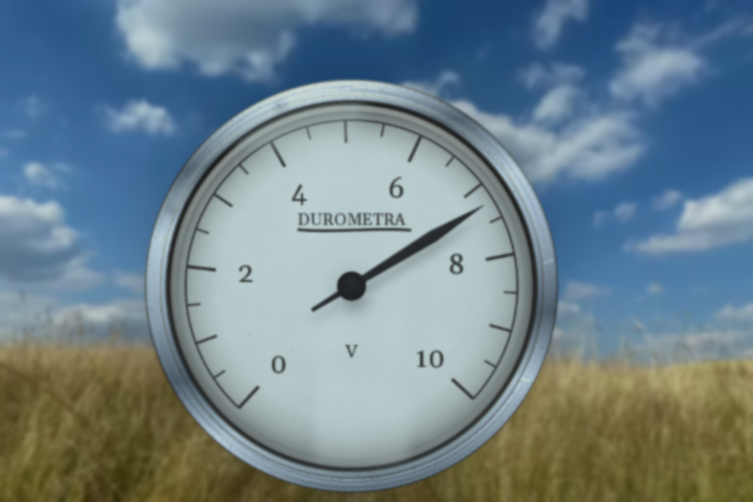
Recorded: 7.25 V
